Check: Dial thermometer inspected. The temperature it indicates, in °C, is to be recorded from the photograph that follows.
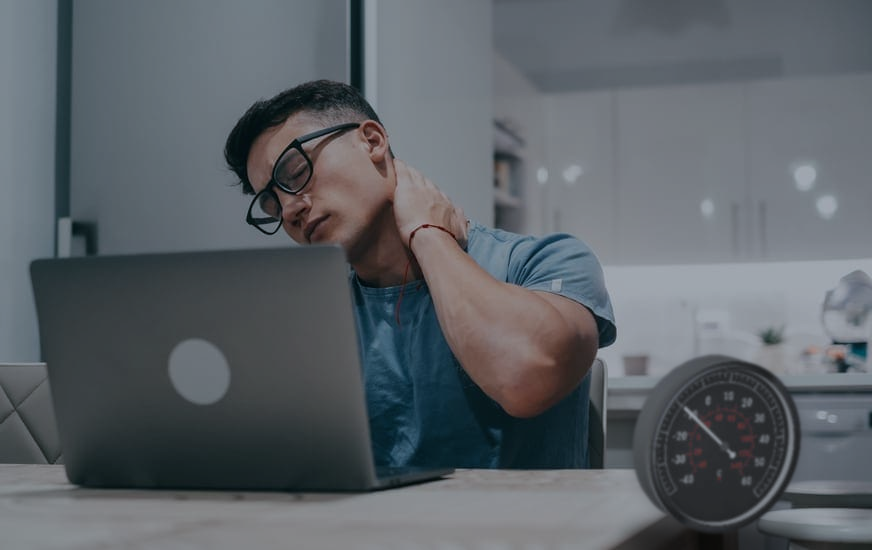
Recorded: -10 °C
